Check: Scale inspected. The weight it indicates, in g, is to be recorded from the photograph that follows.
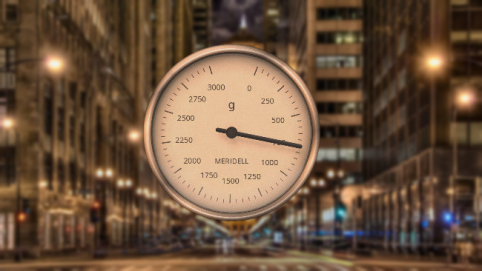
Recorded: 750 g
